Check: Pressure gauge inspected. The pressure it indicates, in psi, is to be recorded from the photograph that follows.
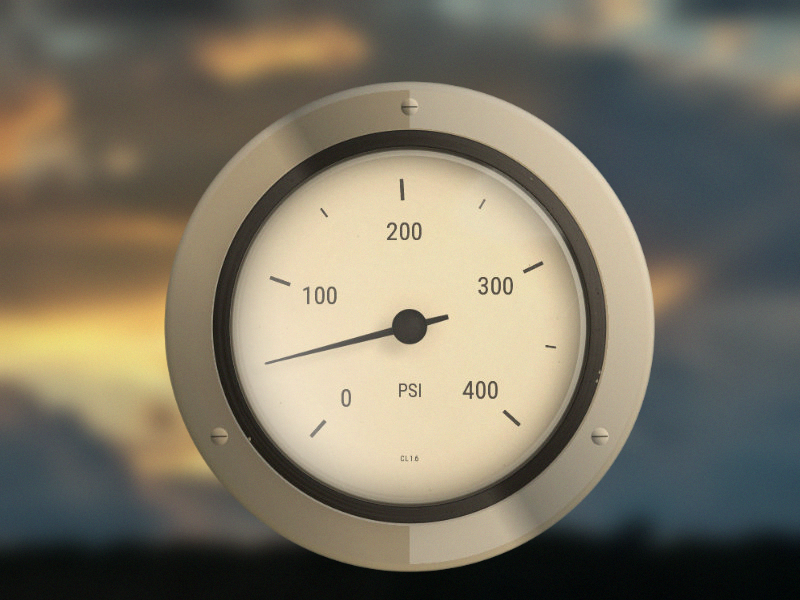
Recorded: 50 psi
